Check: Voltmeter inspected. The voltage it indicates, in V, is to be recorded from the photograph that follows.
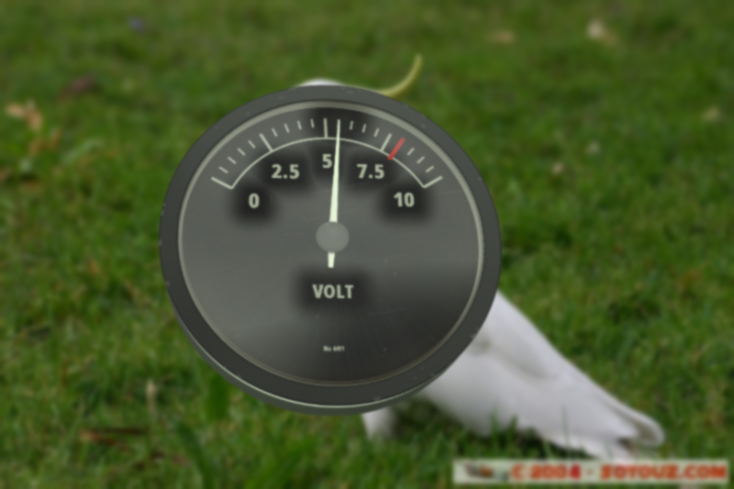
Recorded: 5.5 V
